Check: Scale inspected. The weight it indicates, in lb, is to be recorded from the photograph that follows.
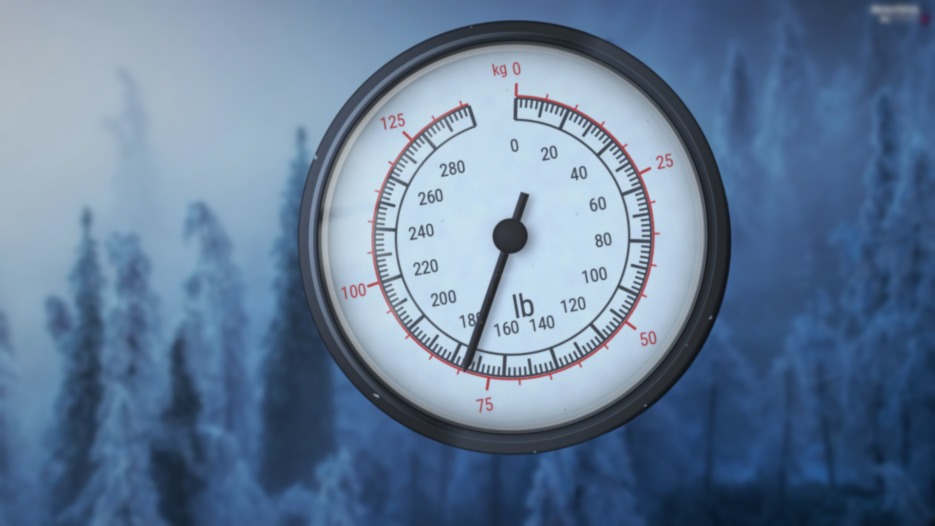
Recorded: 174 lb
